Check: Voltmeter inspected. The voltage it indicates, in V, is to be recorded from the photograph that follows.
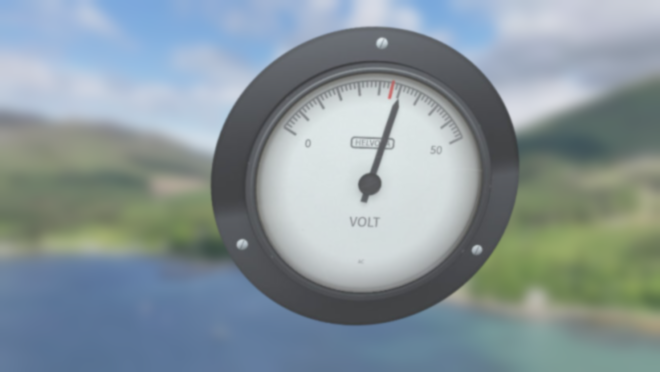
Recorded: 30 V
